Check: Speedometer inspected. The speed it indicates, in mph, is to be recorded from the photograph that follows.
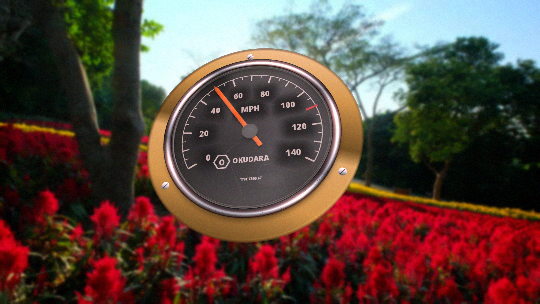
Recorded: 50 mph
